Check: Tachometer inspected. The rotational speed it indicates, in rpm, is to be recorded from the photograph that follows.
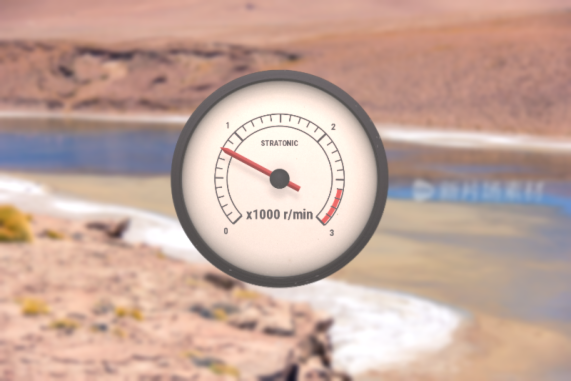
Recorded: 800 rpm
